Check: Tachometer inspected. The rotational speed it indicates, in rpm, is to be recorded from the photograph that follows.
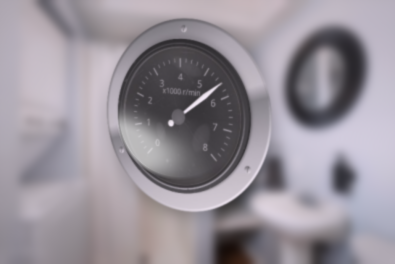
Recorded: 5600 rpm
